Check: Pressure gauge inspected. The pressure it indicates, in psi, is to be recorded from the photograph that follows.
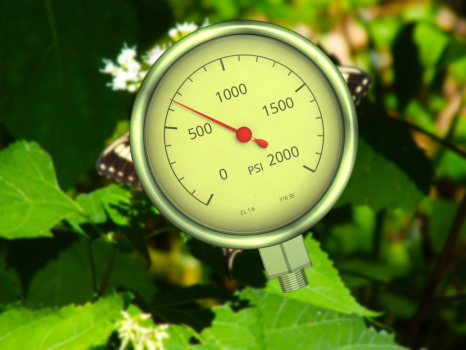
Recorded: 650 psi
